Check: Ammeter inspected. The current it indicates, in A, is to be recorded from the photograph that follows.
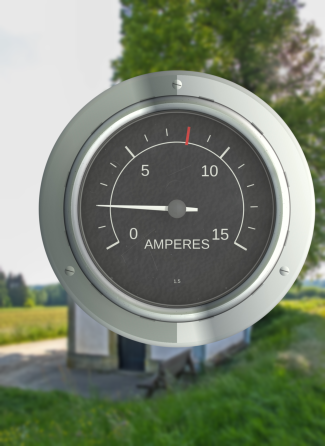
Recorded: 2 A
